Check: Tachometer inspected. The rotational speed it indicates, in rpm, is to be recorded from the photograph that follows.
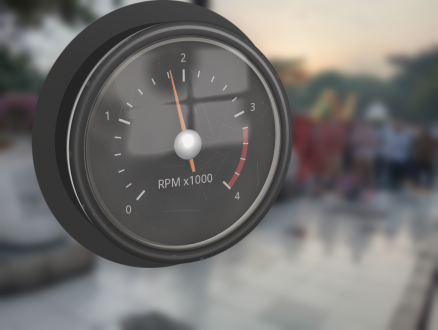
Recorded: 1800 rpm
